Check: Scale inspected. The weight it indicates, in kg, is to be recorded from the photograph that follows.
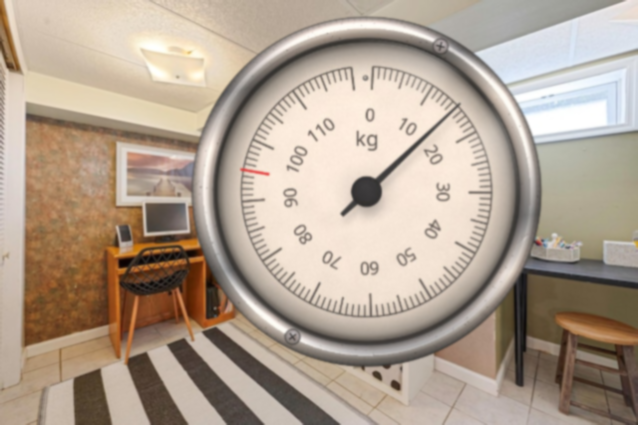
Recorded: 15 kg
